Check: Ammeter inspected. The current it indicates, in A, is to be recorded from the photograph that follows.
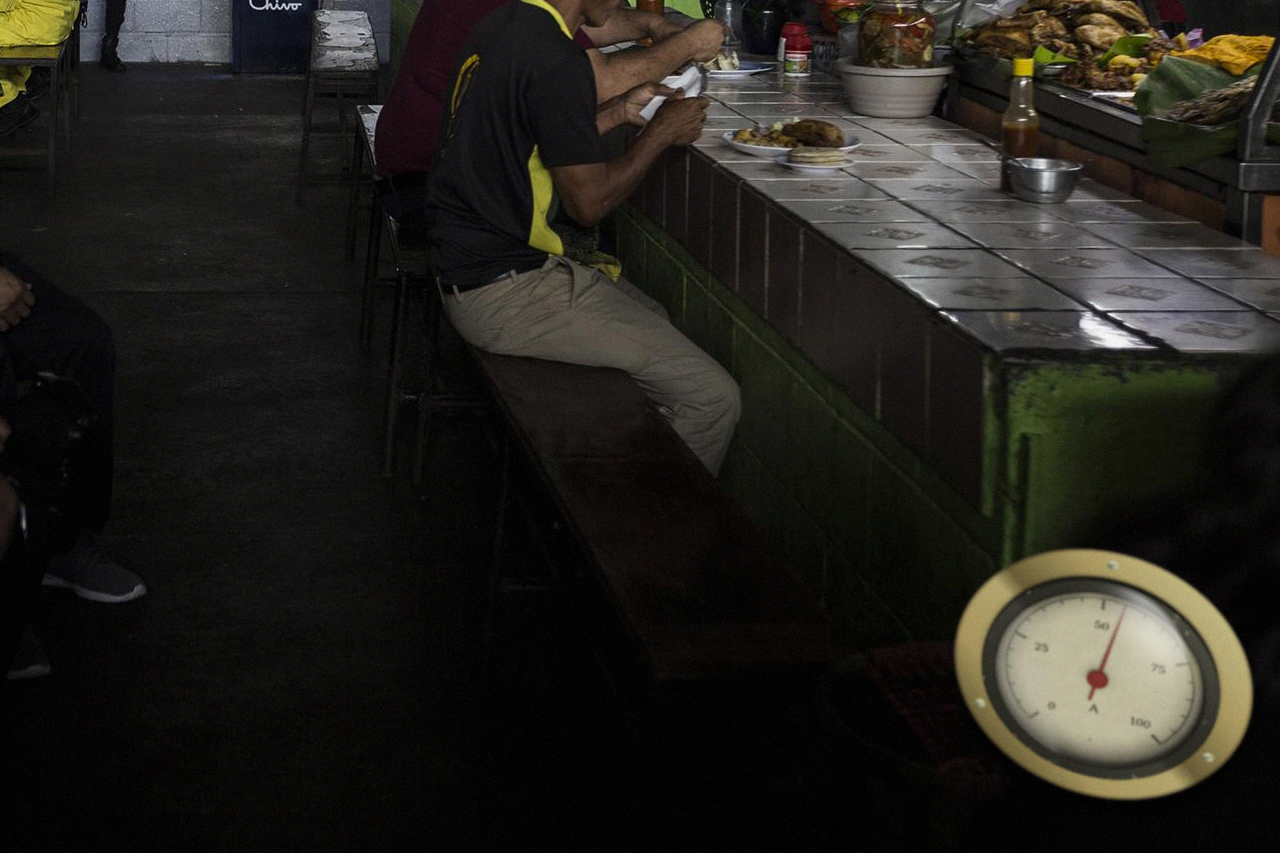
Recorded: 55 A
